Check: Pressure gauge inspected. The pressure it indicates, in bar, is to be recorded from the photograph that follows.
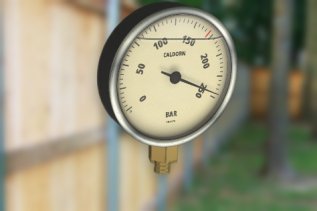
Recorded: 245 bar
